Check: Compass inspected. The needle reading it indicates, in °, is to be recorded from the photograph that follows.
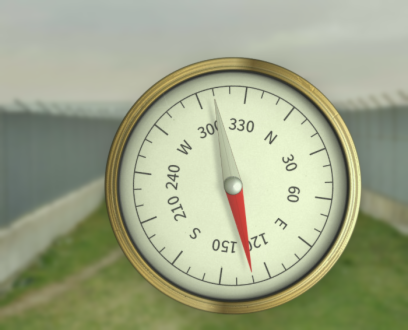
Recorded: 130 °
